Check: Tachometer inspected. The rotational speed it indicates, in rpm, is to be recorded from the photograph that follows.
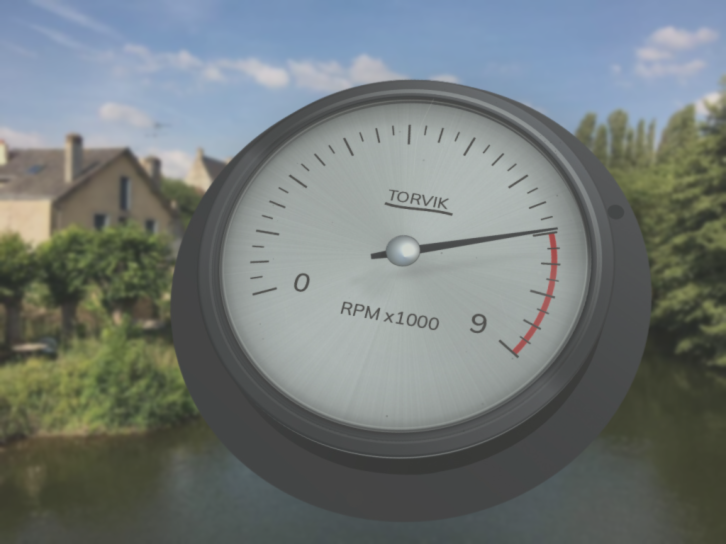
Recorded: 7000 rpm
